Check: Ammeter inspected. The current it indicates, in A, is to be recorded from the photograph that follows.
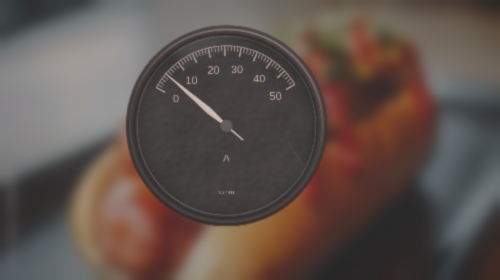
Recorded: 5 A
